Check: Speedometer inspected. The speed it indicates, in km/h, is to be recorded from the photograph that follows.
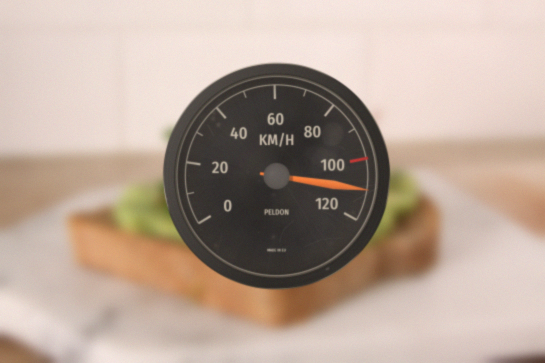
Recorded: 110 km/h
